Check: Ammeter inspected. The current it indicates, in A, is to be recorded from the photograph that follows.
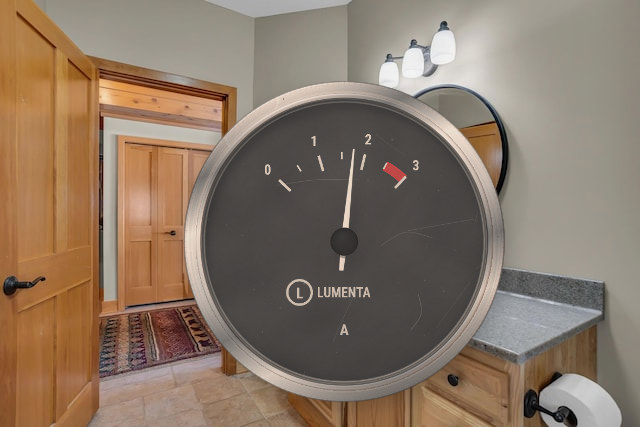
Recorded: 1.75 A
